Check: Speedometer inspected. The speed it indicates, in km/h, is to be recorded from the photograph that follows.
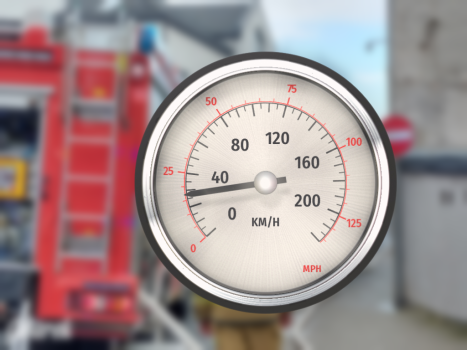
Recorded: 27.5 km/h
